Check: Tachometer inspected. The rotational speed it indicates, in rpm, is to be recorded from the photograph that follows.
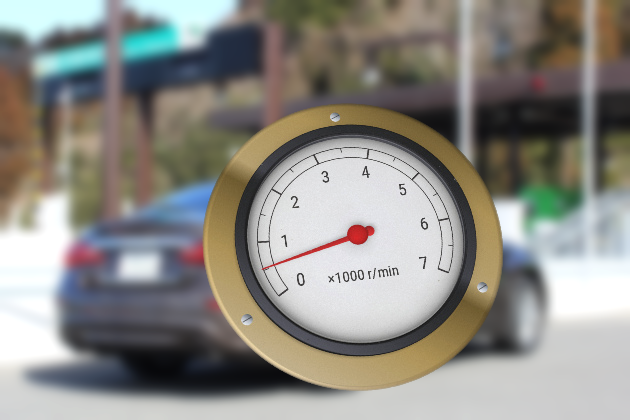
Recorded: 500 rpm
